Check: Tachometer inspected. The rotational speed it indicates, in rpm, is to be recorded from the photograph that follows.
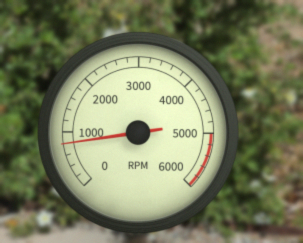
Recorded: 800 rpm
